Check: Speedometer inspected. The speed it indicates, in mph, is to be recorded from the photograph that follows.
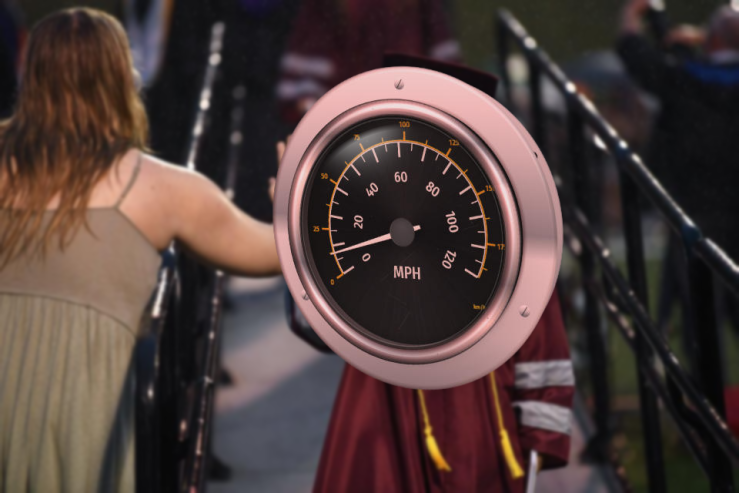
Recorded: 7.5 mph
